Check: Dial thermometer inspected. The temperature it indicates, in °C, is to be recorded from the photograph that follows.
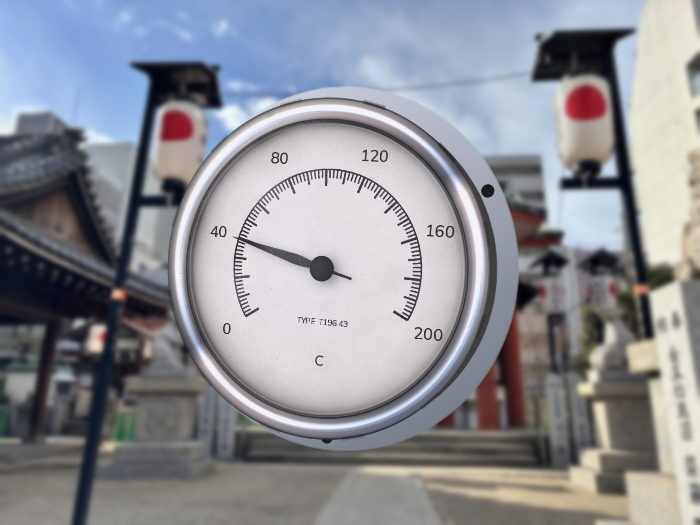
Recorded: 40 °C
